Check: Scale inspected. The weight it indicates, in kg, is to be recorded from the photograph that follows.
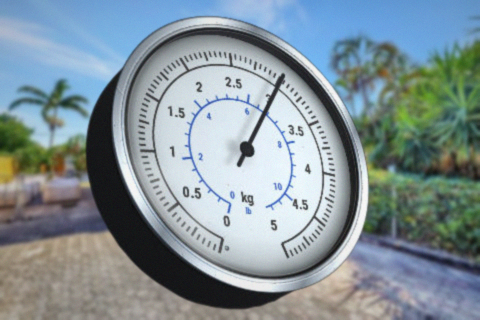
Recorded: 3 kg
